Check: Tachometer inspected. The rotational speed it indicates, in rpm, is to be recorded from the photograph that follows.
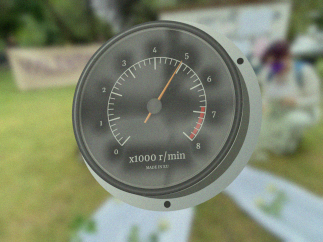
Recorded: 5000 rpm
